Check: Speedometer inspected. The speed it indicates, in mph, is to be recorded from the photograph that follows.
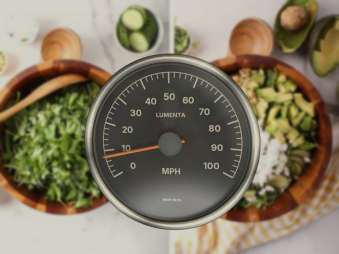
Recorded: 8 mph
